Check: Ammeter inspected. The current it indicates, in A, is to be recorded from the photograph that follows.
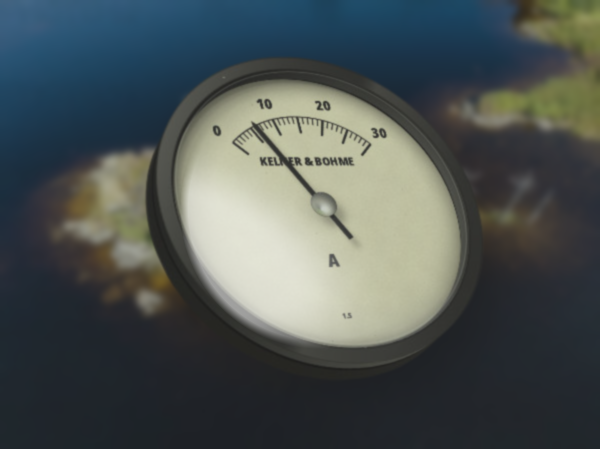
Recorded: 5 A
